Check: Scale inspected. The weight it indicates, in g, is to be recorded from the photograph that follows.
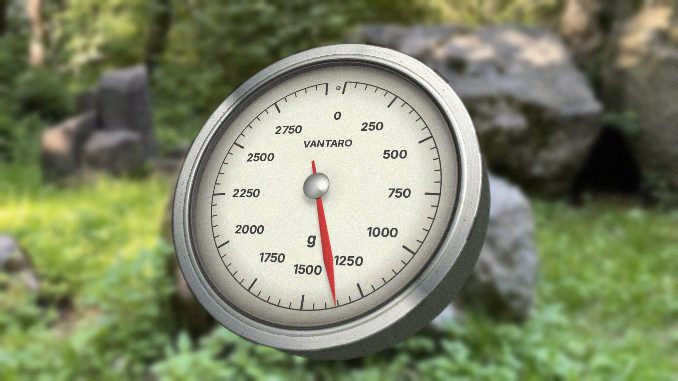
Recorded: 1350 g
